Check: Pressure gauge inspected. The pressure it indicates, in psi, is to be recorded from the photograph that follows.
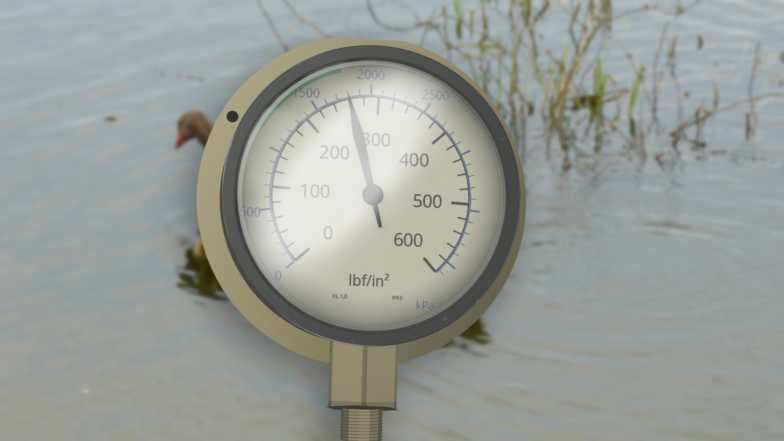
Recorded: 260 psi
